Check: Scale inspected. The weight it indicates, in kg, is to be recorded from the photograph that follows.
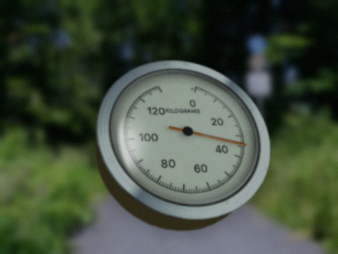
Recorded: 35 kg
